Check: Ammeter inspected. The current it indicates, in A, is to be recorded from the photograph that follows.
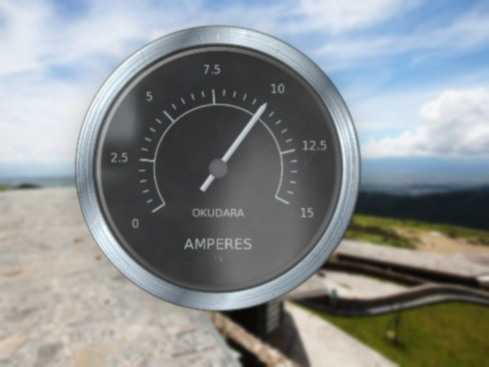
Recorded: 10 A
